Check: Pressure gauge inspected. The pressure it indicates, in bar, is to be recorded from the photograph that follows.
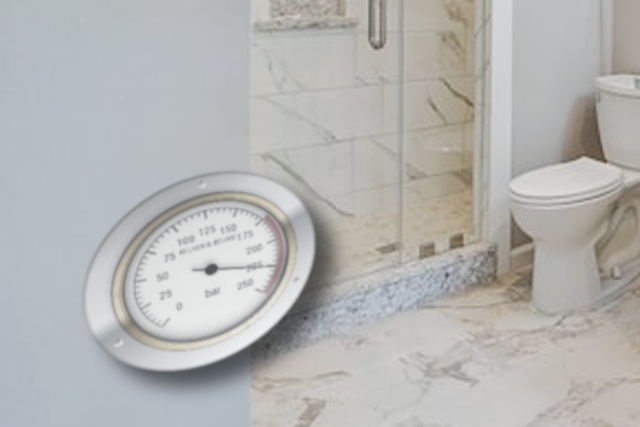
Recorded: 225 bar
